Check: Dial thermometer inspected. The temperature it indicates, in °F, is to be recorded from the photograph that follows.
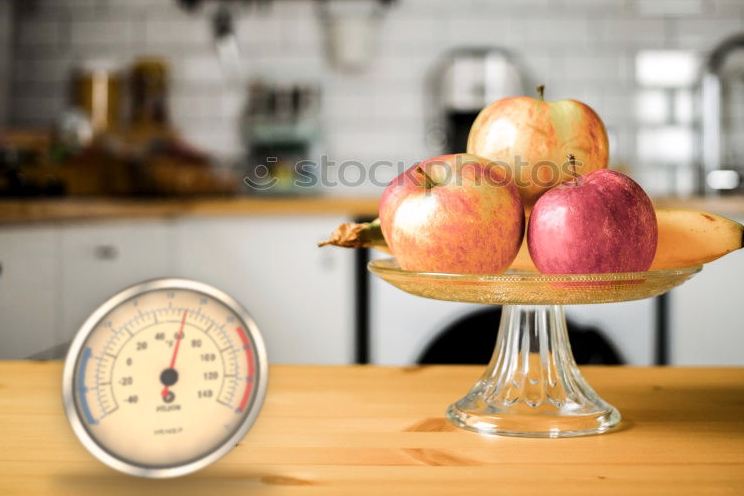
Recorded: 60 °F
